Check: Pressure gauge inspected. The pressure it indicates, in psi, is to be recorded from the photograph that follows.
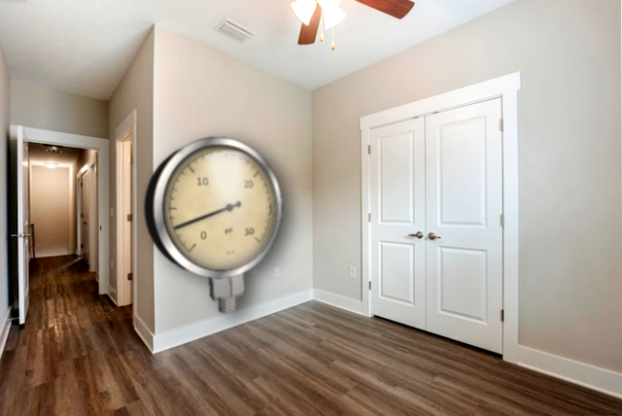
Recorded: 3 psi
